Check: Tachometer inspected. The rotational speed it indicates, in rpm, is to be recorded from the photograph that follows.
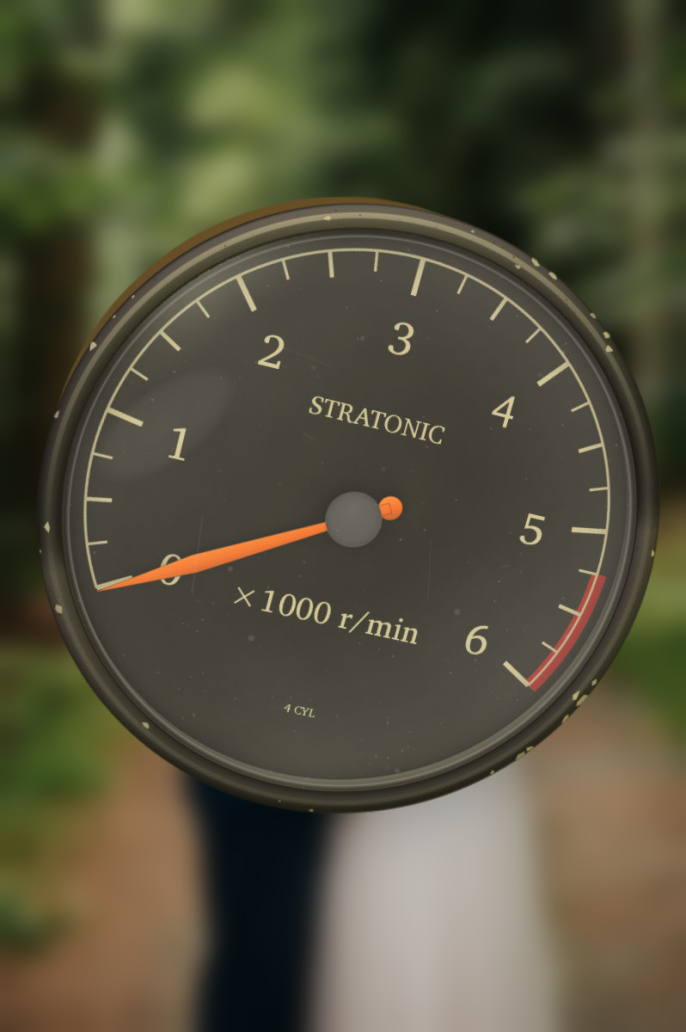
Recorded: 0 rpm
